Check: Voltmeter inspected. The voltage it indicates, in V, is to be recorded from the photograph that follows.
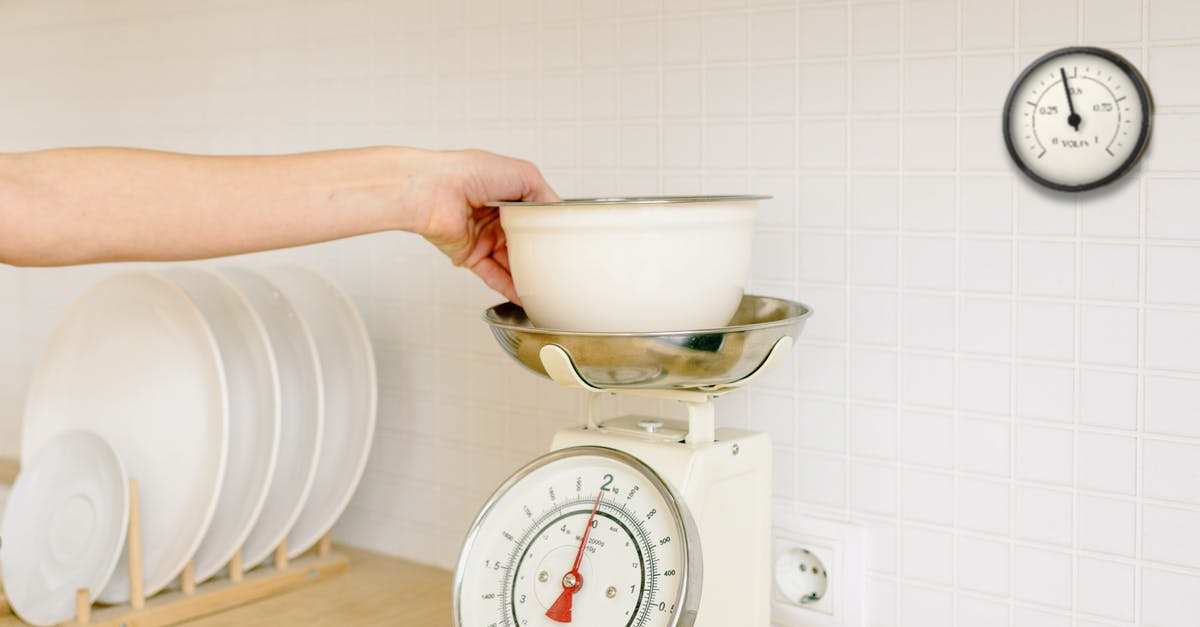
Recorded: 0.45 V
